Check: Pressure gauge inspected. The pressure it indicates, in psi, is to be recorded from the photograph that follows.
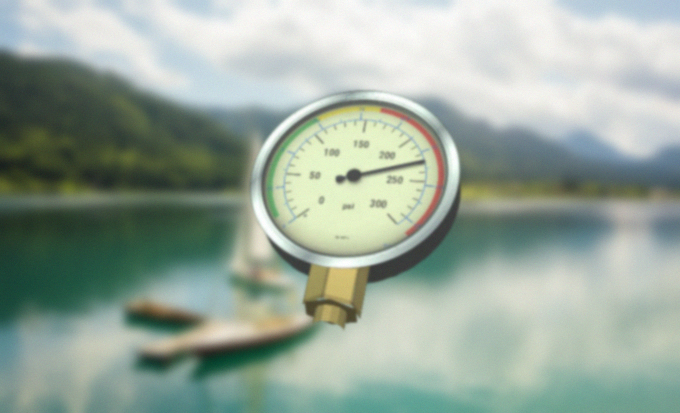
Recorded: 230 psi
